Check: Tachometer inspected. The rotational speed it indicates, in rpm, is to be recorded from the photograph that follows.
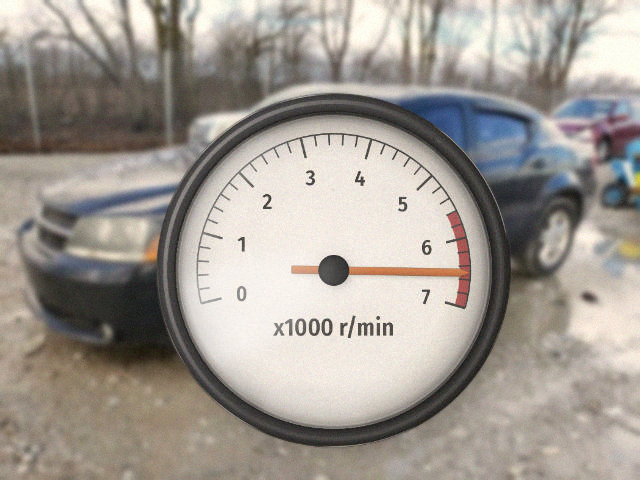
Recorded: 6500 rpm
